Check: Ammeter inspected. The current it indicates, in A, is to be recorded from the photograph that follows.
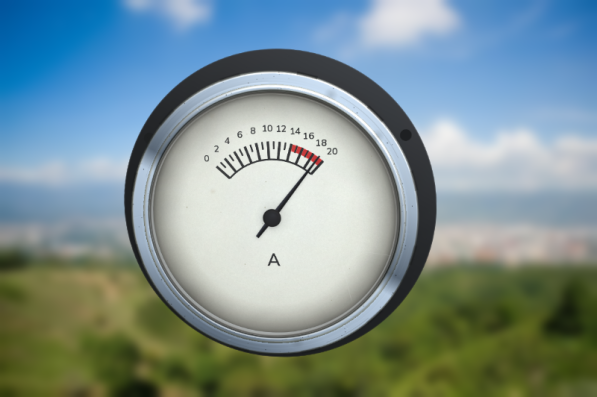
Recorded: 19 A
